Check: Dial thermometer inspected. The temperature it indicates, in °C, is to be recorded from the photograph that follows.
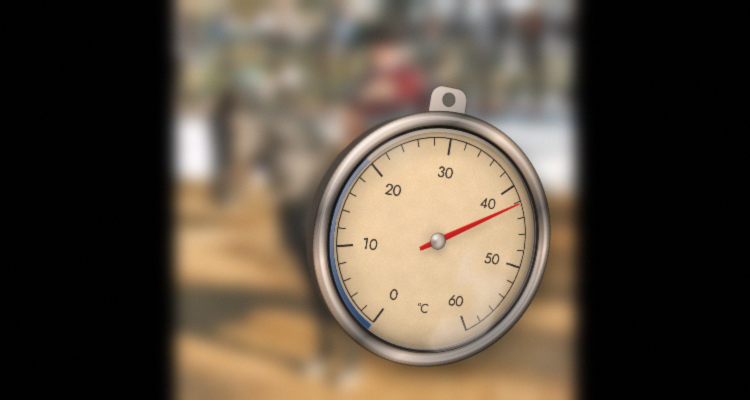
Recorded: 42 °C
